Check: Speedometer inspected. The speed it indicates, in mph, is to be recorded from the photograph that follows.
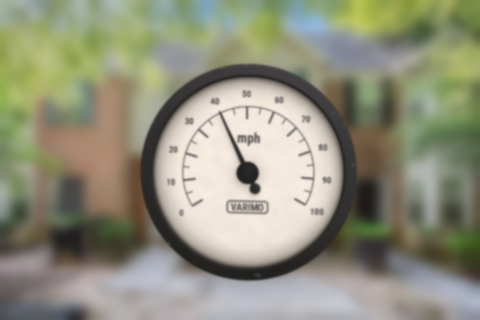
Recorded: 40 mph
